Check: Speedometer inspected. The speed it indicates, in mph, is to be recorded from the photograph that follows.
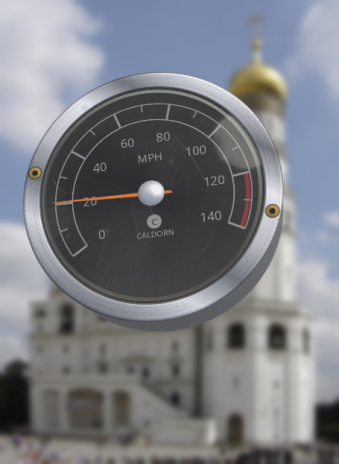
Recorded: 20 mph
